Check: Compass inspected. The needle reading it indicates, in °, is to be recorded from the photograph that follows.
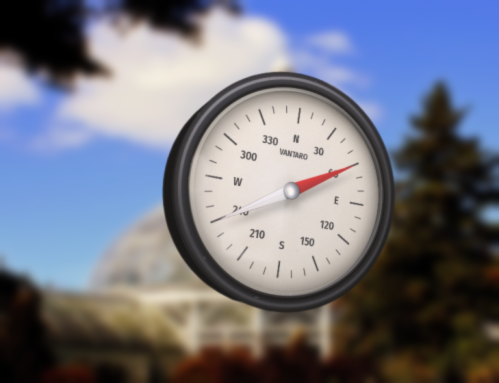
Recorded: 60 °
